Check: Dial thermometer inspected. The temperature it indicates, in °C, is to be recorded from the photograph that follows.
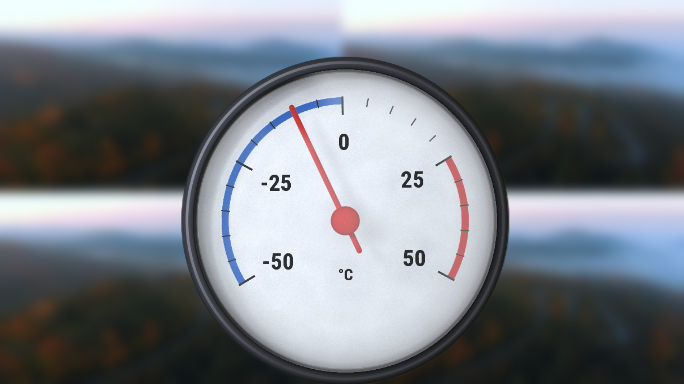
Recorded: -10 °C
